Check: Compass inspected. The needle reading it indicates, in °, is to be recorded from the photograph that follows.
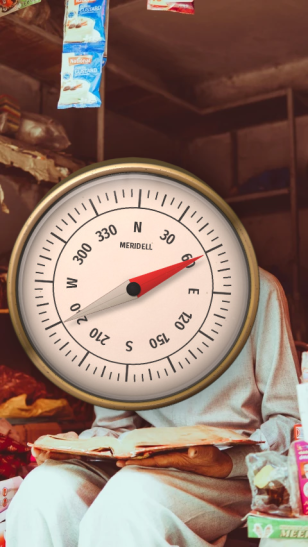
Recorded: 60 °
